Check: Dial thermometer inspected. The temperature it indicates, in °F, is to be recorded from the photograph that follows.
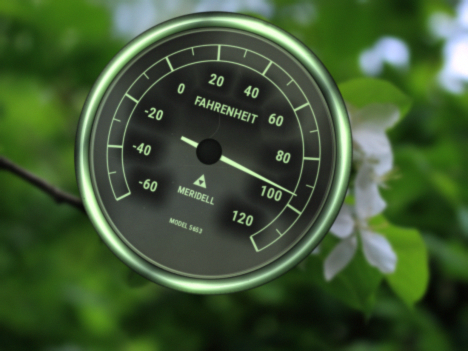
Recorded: 95 °F
